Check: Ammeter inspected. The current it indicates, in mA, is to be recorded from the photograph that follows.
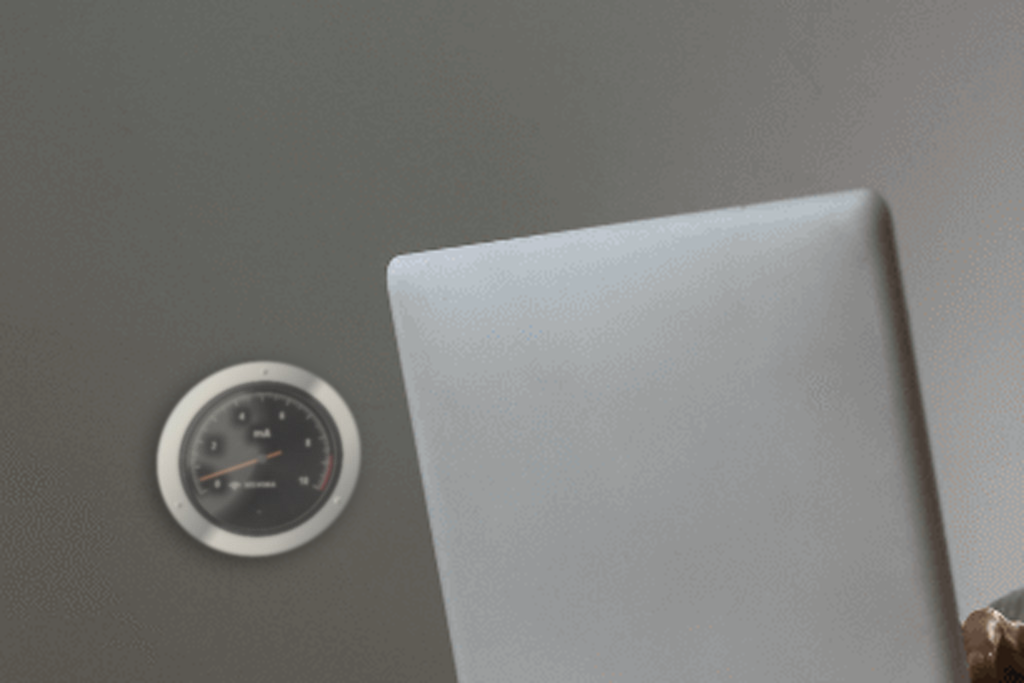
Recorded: 0.5 mA
